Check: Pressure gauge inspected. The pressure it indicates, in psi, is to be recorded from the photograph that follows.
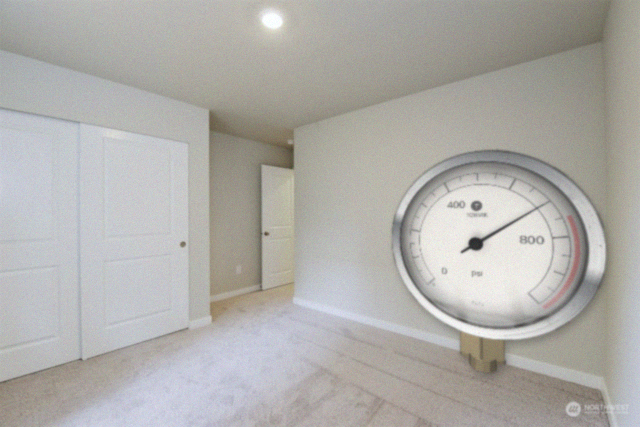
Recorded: 700 psi
